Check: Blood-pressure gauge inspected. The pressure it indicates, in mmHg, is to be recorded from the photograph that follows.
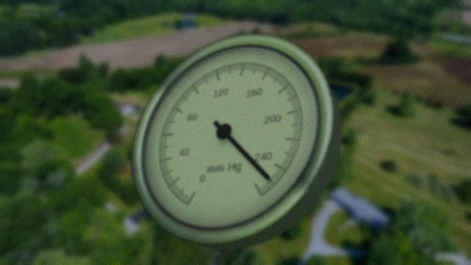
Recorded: 250 mmHg
